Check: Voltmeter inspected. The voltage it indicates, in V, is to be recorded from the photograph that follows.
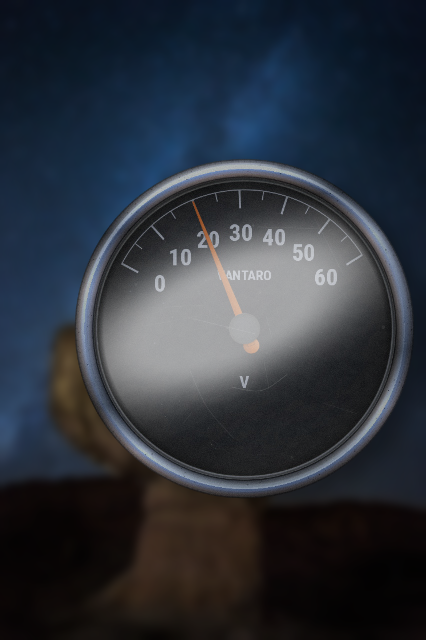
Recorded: 20 V
